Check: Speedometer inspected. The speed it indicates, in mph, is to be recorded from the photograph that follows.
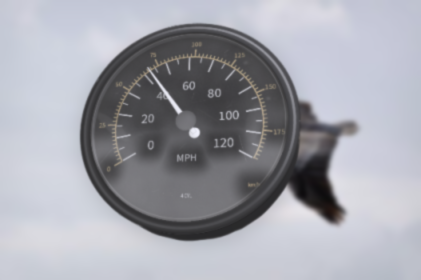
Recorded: 42.5 mph
